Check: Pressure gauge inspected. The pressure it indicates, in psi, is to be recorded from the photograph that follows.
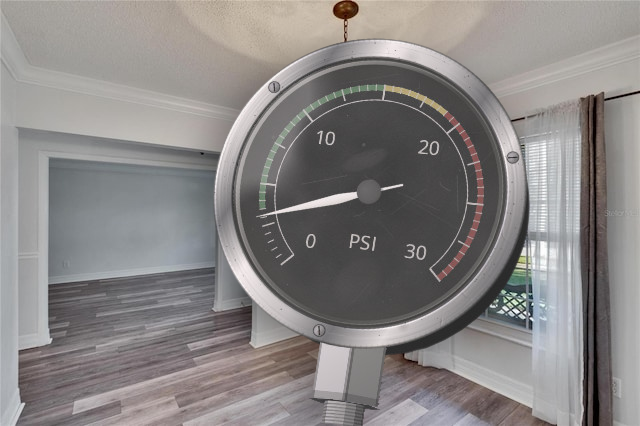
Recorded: 3 psi
